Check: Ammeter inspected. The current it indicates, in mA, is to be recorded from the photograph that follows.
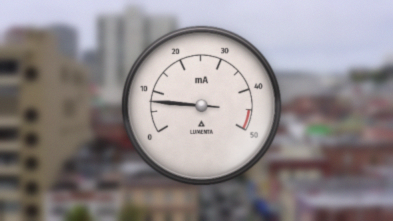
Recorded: 7.5 mA
